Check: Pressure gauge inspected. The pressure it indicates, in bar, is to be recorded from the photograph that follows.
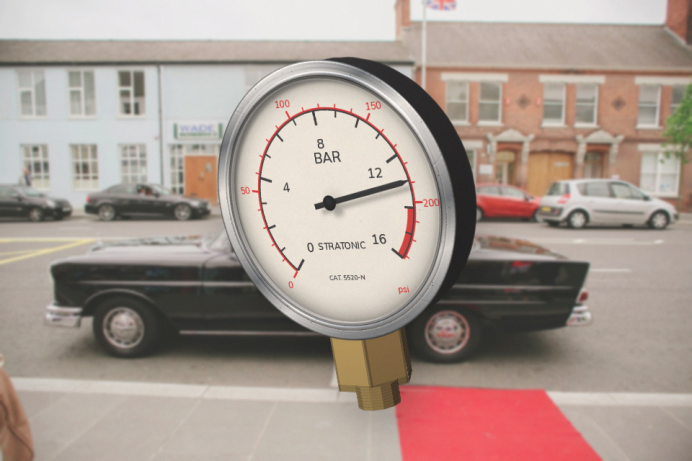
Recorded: 13 bar
